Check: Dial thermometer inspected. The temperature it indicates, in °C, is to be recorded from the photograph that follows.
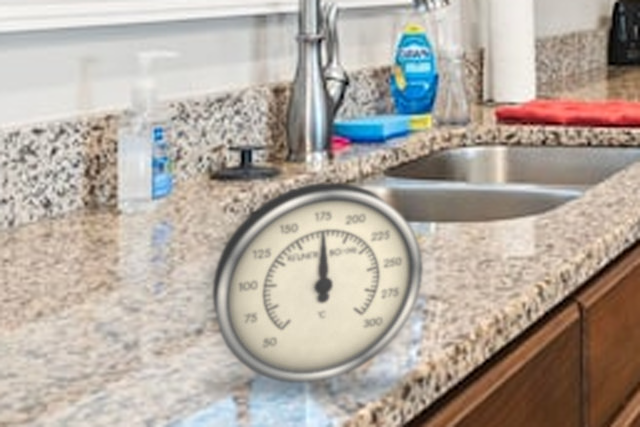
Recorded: 175 °C
